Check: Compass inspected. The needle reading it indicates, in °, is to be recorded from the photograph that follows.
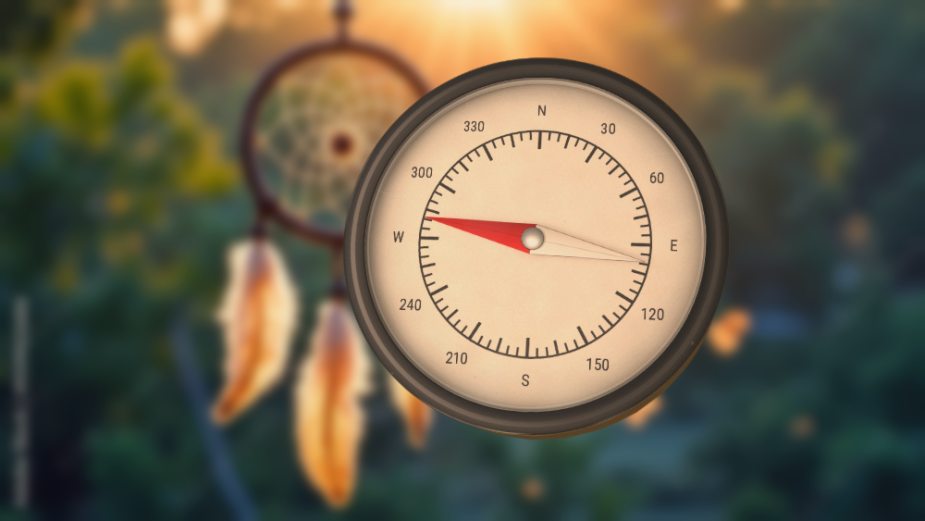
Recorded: 280 °
